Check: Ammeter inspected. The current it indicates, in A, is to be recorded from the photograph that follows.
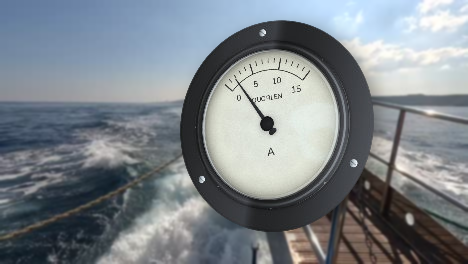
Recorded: 2 A
